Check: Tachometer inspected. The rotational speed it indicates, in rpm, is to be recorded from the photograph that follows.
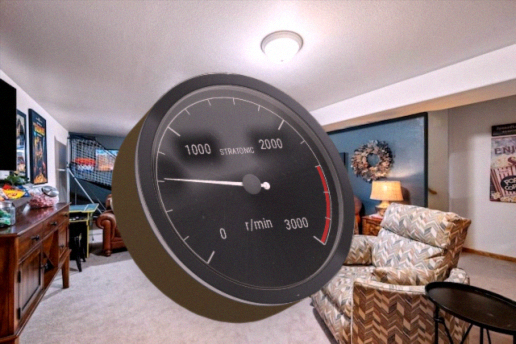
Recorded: 600 rpm
